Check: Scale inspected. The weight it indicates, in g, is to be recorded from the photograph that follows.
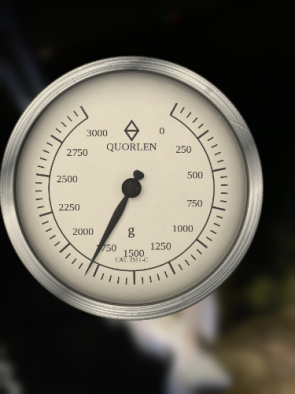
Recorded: 1800 g
